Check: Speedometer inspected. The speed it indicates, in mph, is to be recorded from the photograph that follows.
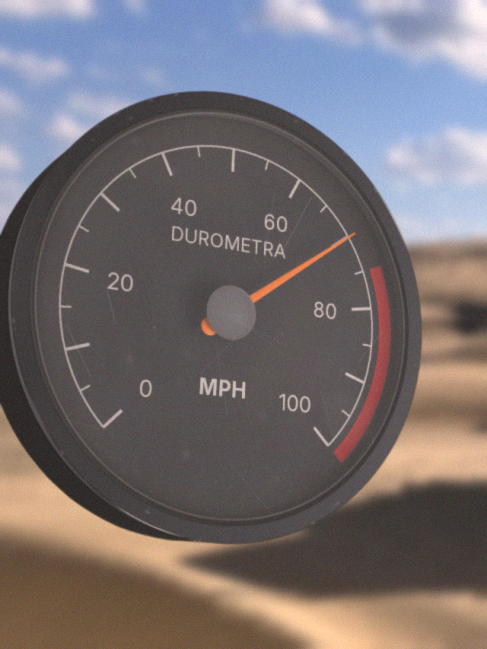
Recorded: 70 mph
